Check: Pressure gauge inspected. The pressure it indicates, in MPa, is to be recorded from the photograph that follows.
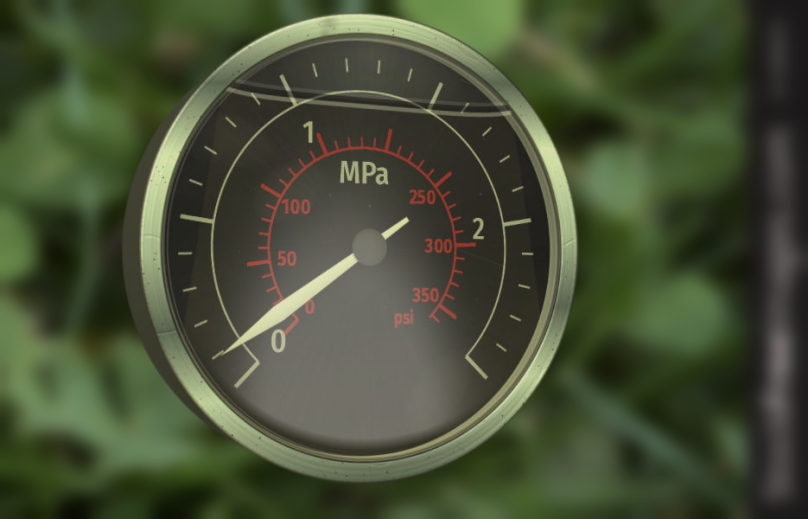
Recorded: 0.1 MPa
